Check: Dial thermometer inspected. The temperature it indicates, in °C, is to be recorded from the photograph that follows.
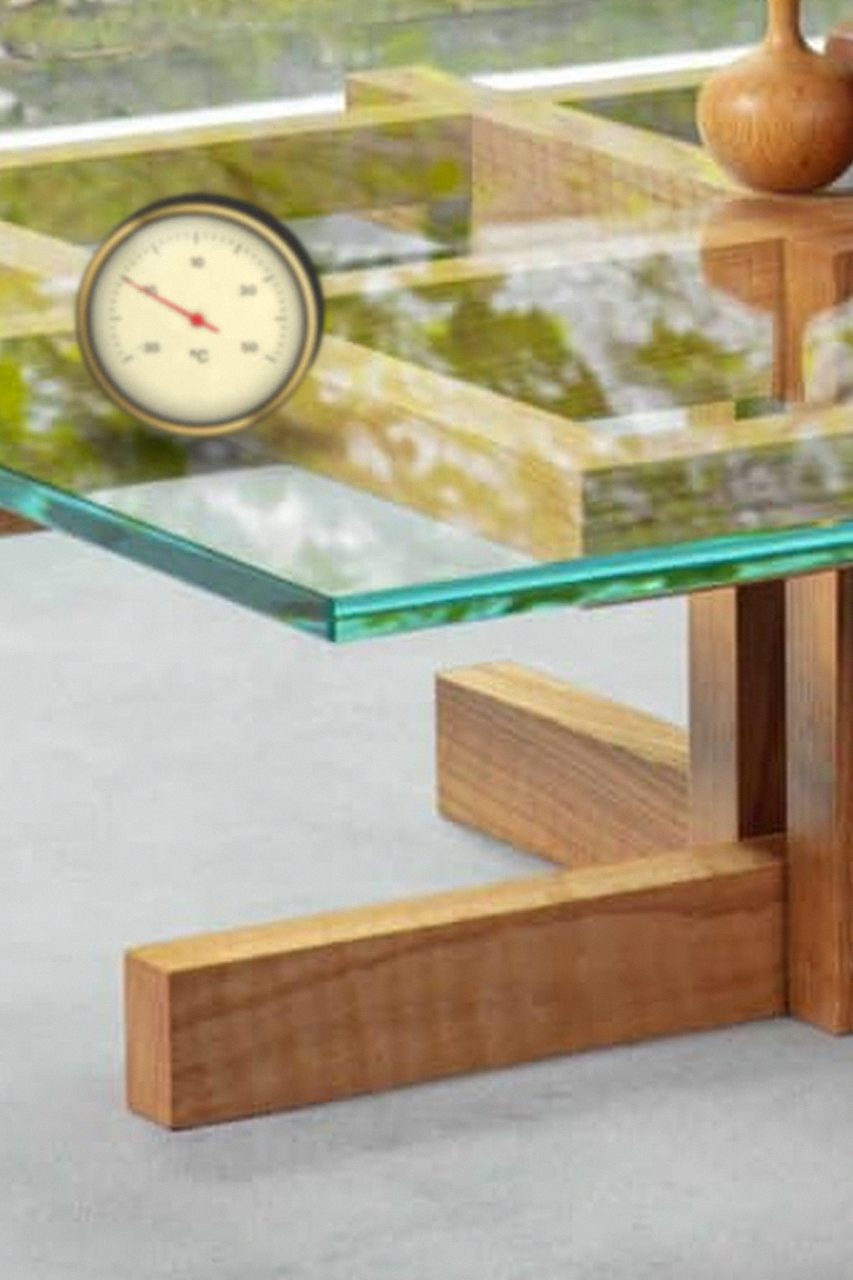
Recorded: -10 °C
